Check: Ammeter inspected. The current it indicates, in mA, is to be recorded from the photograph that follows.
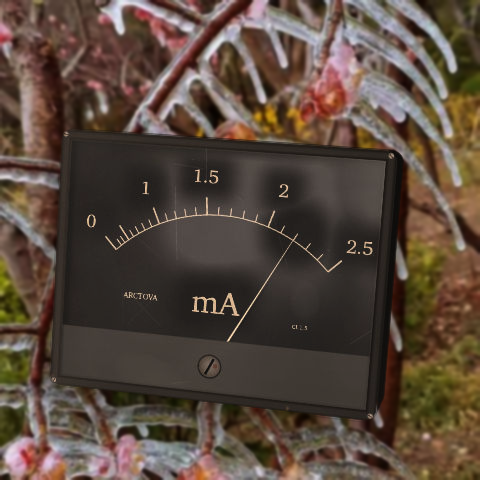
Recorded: 2.2 mA
